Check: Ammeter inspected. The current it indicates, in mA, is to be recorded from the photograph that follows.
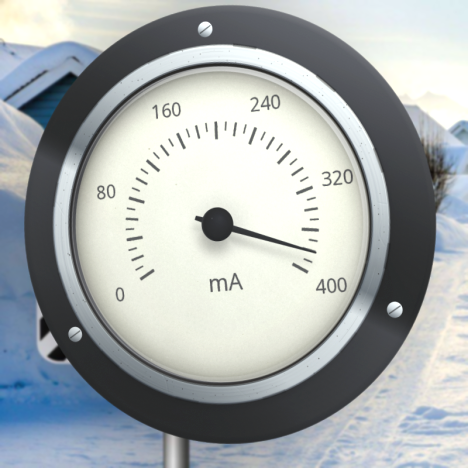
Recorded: 380 mA
